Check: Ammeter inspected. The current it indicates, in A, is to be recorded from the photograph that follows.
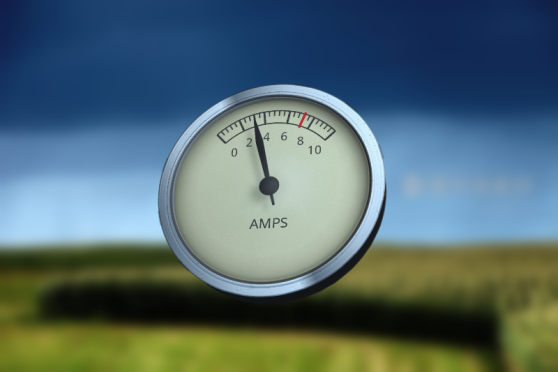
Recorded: 3.2 A
